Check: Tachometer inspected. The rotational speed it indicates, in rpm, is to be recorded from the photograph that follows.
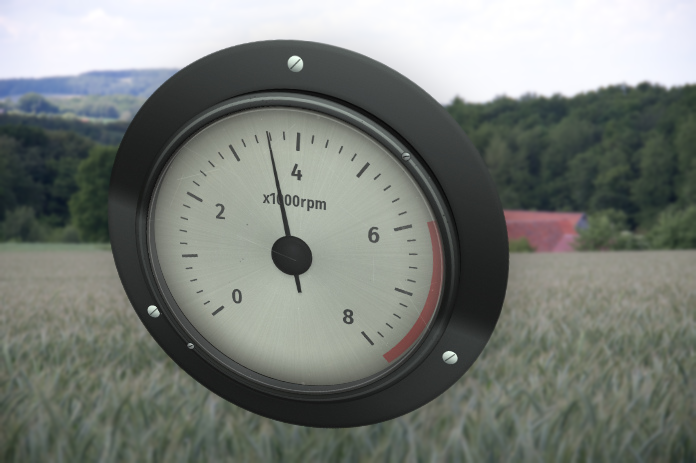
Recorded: 3600 rpm
